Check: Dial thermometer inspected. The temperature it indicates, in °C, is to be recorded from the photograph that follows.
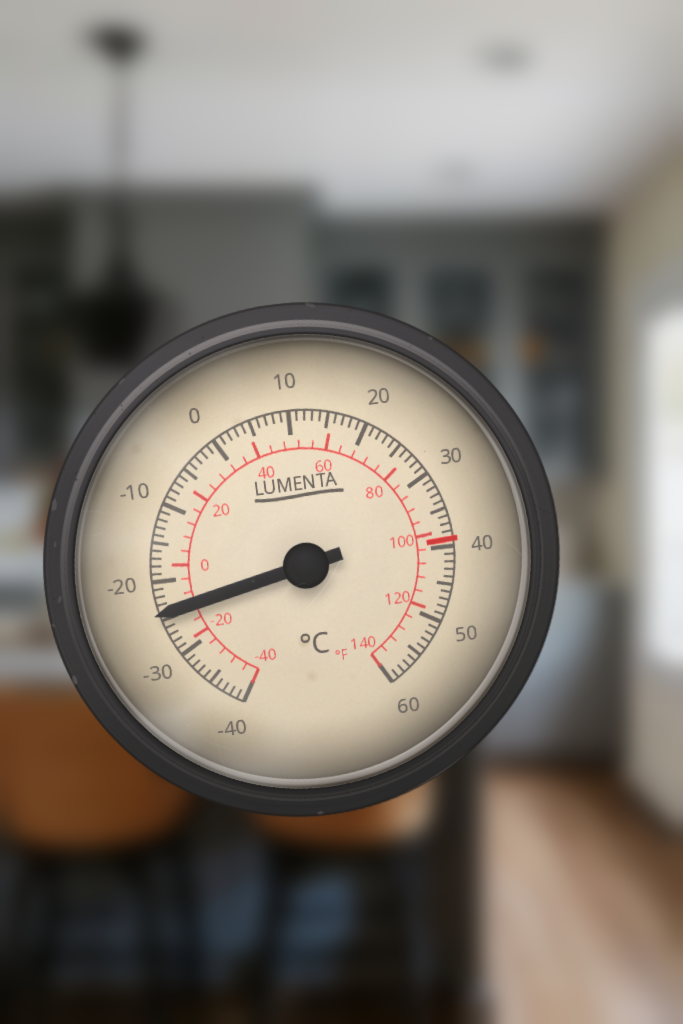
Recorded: -24 °C
